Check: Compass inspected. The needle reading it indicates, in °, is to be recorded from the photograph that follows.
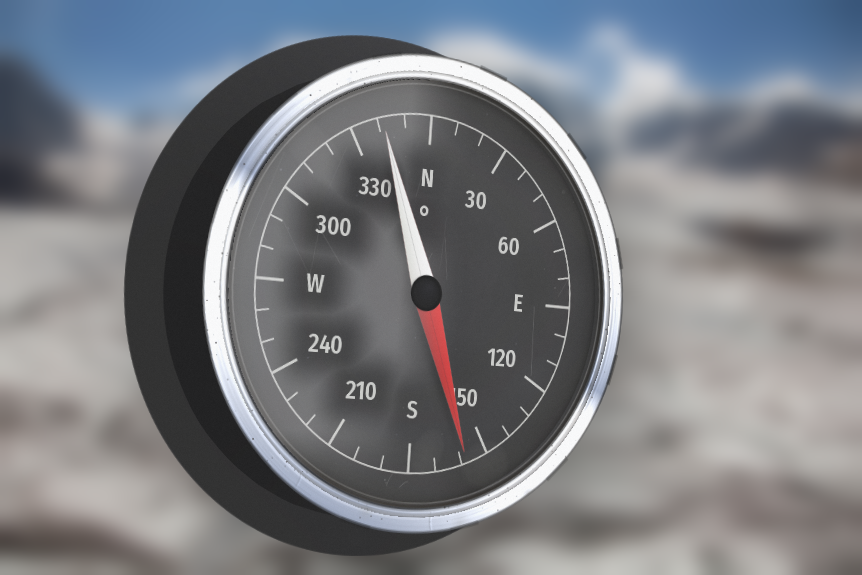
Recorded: 160 °
